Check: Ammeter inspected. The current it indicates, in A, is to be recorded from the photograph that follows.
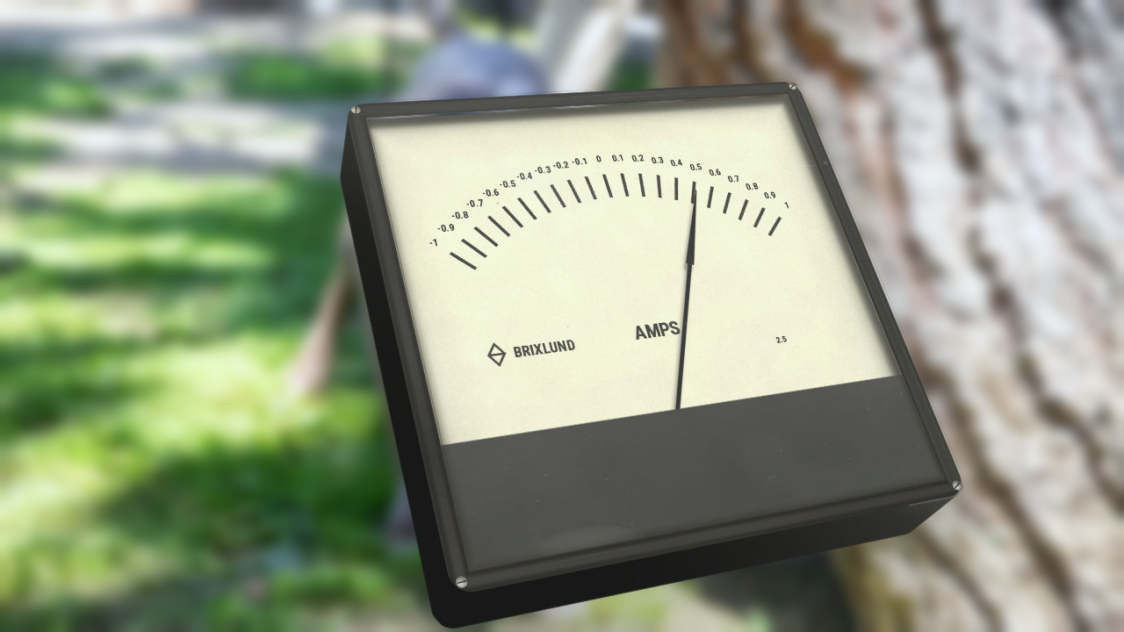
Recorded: 0.5 A
